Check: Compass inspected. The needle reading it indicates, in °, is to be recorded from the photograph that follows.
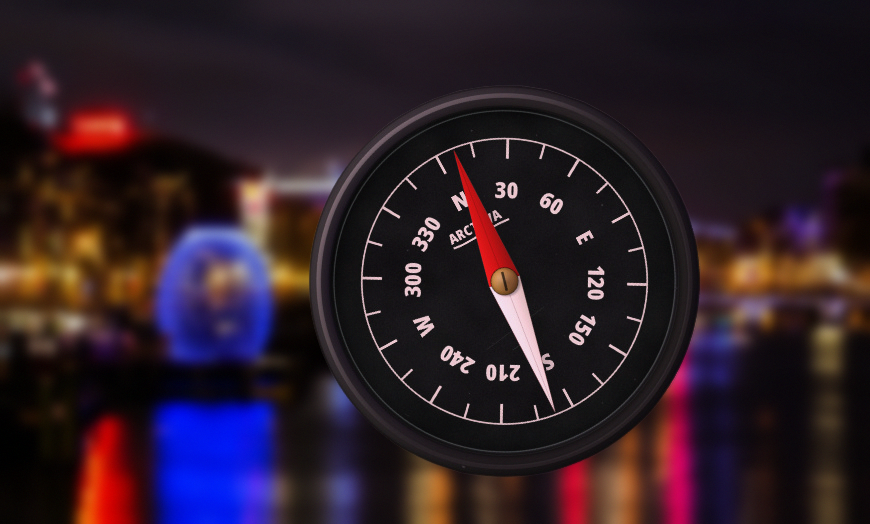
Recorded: 7.5 °
